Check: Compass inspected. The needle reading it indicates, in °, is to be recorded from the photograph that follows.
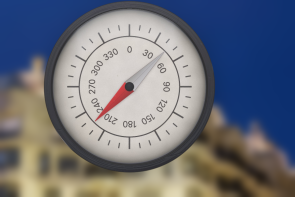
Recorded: 225 °
